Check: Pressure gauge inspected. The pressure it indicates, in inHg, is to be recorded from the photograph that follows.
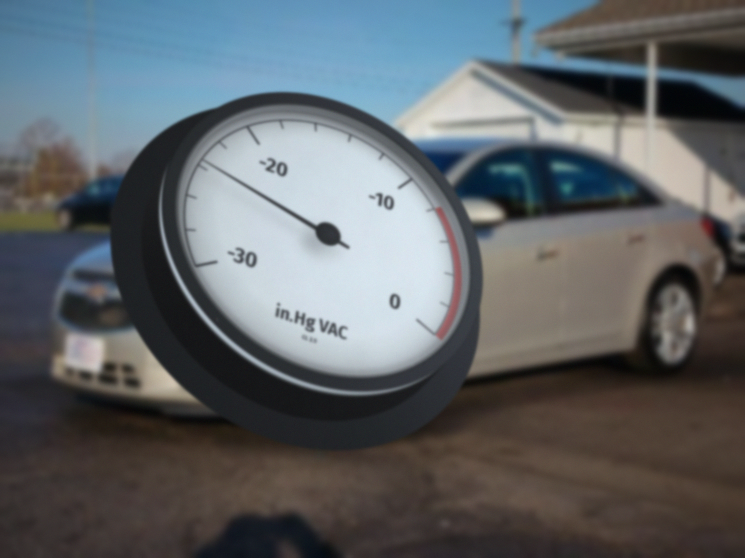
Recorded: -24 inHg
